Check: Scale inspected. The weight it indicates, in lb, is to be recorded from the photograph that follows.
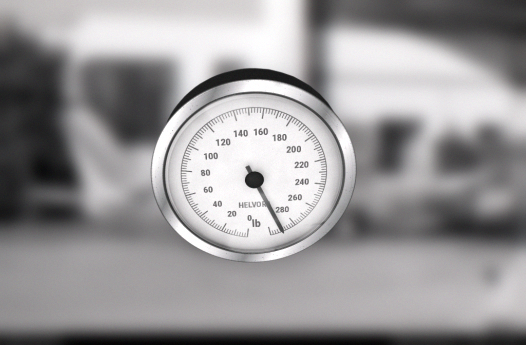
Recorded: 290 lb
